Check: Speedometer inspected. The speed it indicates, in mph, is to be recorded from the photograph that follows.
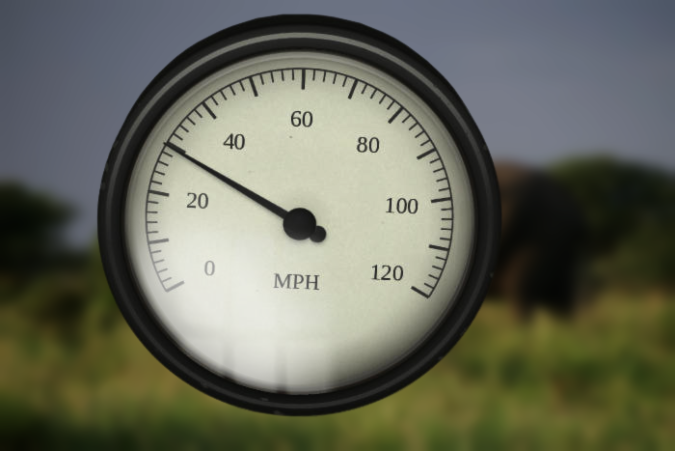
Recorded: 30 mph
